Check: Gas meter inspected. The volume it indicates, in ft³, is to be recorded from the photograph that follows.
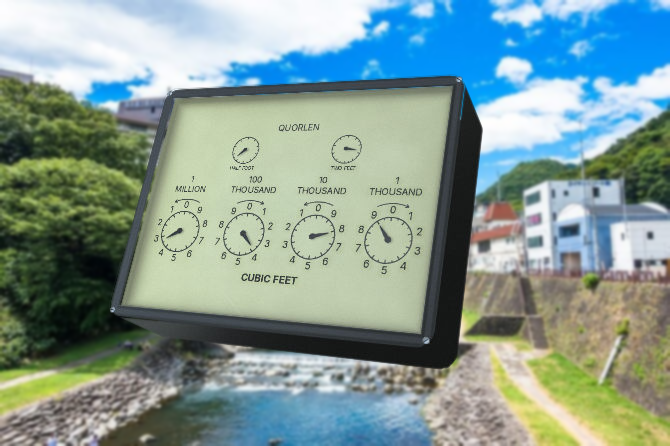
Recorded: 337900 ft³
